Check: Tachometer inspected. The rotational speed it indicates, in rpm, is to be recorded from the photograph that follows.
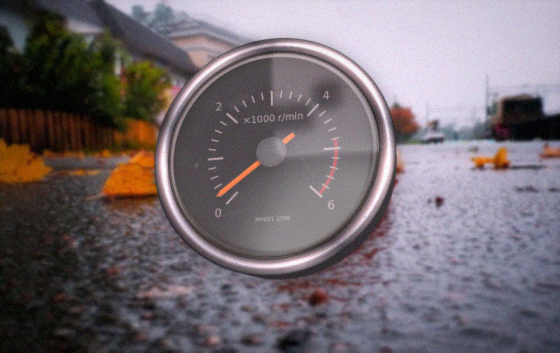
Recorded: 200 rpm
